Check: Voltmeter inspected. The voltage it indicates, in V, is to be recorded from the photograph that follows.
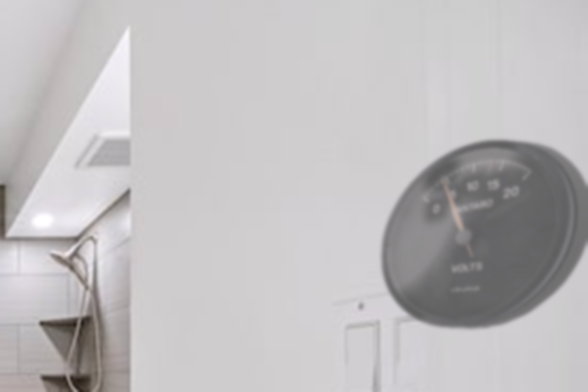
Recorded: 5 V
